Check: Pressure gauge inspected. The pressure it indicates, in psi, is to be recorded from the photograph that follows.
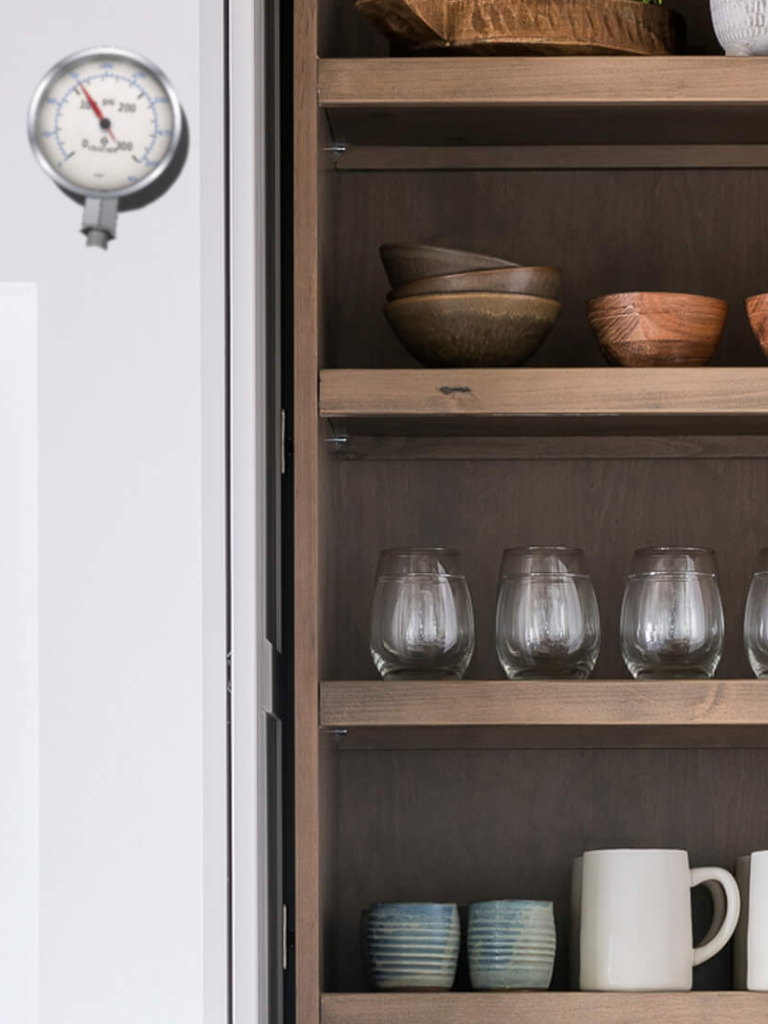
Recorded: 110 psi
